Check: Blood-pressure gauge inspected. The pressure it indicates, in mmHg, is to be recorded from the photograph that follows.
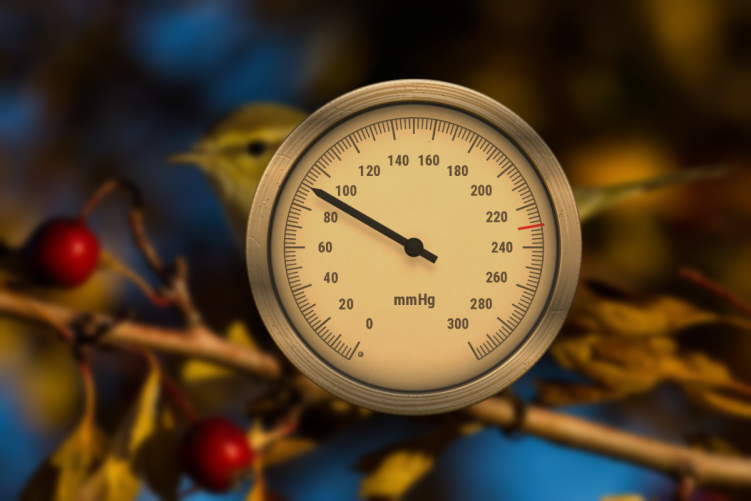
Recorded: 90 mmHg
